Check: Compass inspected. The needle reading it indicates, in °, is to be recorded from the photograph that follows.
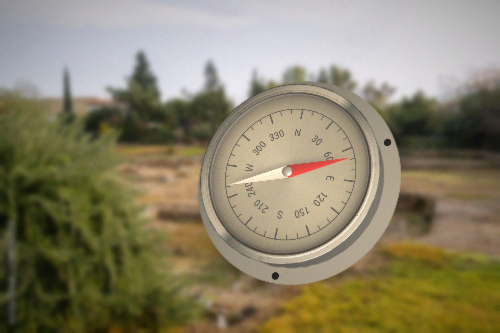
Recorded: 70 °
